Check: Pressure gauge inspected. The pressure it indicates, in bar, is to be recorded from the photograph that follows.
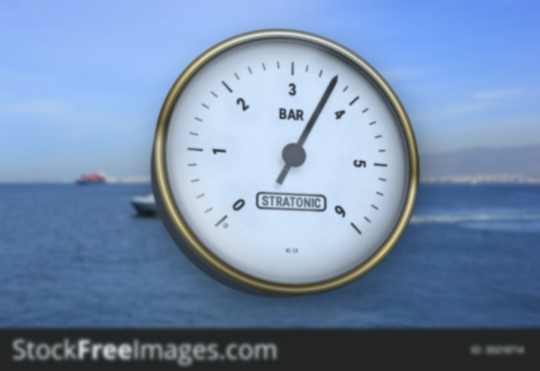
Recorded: 3.6 bar
